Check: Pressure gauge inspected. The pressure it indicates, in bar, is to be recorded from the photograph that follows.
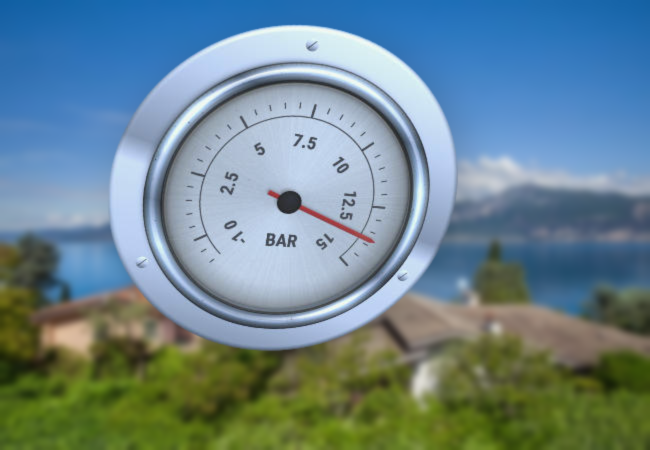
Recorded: 13.75 bar
